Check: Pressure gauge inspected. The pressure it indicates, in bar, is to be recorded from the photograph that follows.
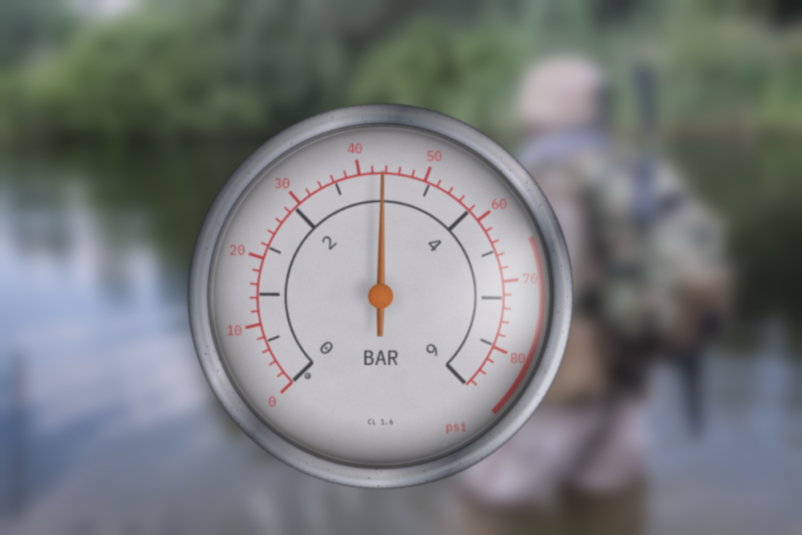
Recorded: 3 bar
